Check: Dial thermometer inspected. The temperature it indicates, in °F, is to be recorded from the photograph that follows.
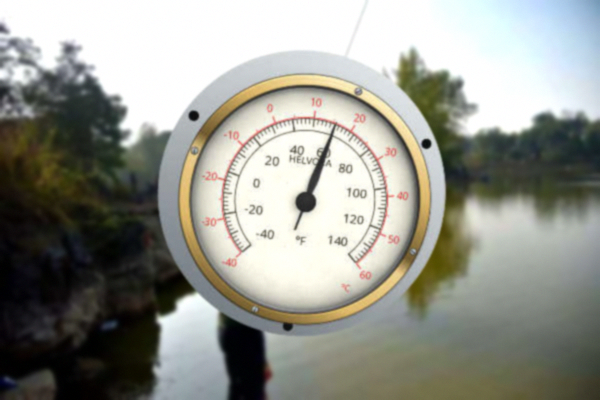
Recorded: 60 °F
